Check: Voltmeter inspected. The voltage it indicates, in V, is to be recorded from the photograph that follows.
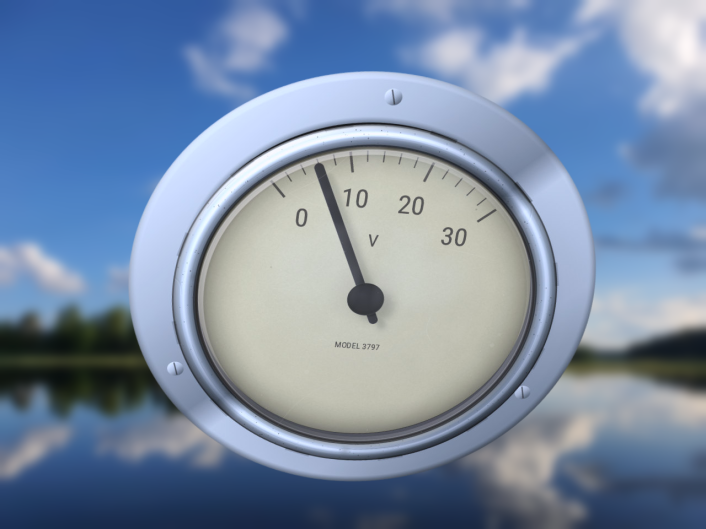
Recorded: 6 V
